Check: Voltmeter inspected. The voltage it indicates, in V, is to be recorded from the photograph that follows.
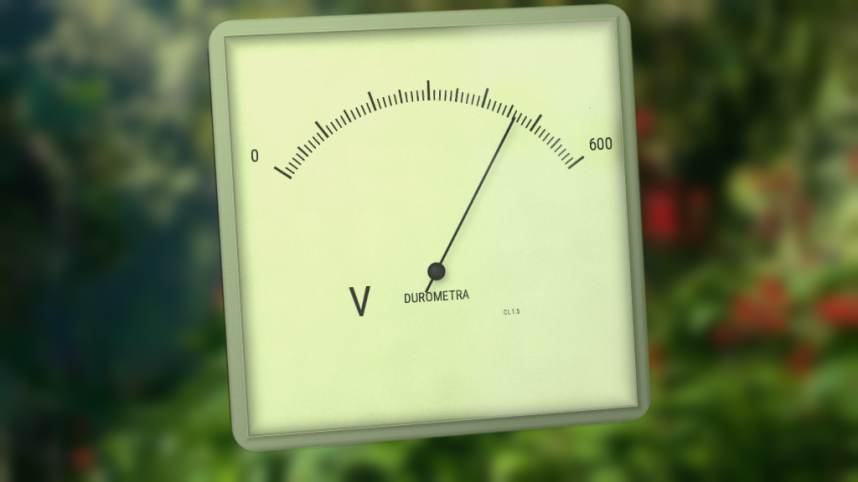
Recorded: 460 V
